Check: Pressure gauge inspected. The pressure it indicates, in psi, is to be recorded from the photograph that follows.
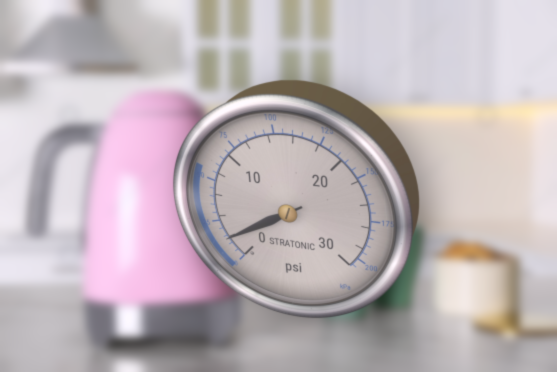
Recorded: 2 psi
